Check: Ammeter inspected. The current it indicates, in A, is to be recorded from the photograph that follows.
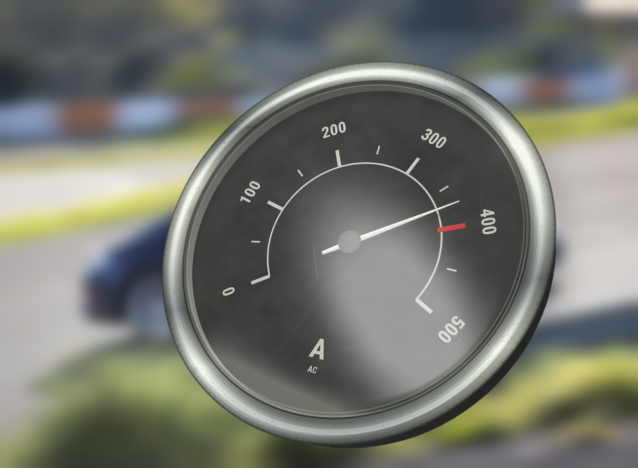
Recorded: 375 A
